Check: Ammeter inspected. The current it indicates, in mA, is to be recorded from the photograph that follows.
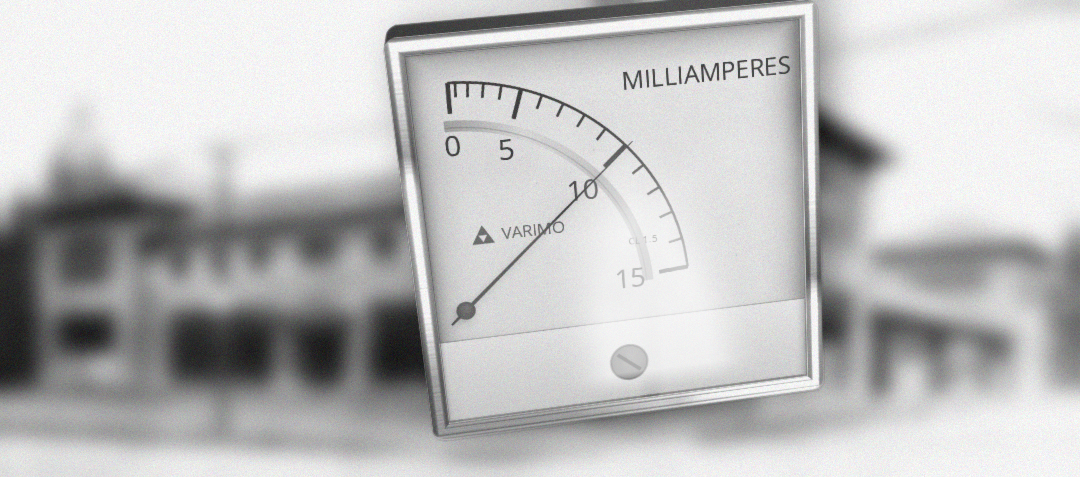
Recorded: 10 mA
